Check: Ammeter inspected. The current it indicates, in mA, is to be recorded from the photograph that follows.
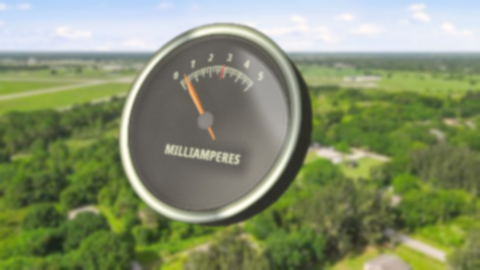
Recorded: 0.5 mA
